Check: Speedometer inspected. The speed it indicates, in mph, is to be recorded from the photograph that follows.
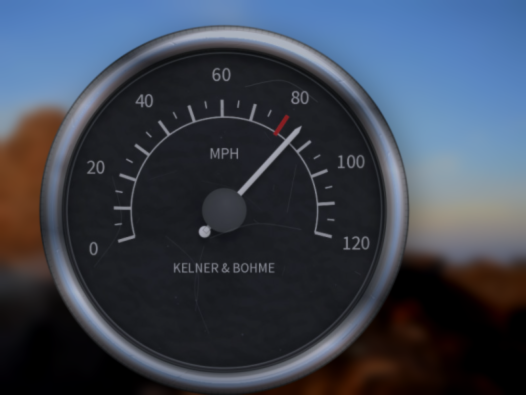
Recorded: 85 mph
